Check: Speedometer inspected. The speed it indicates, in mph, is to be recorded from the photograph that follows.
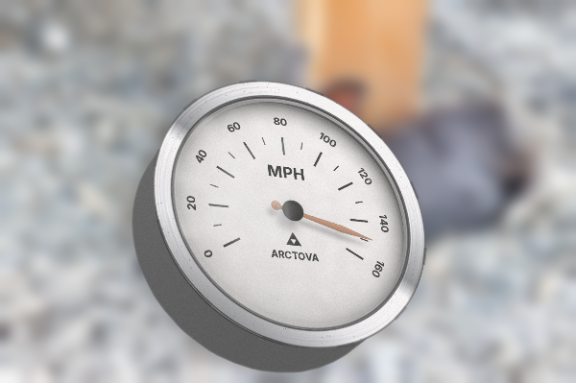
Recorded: 150 mph
